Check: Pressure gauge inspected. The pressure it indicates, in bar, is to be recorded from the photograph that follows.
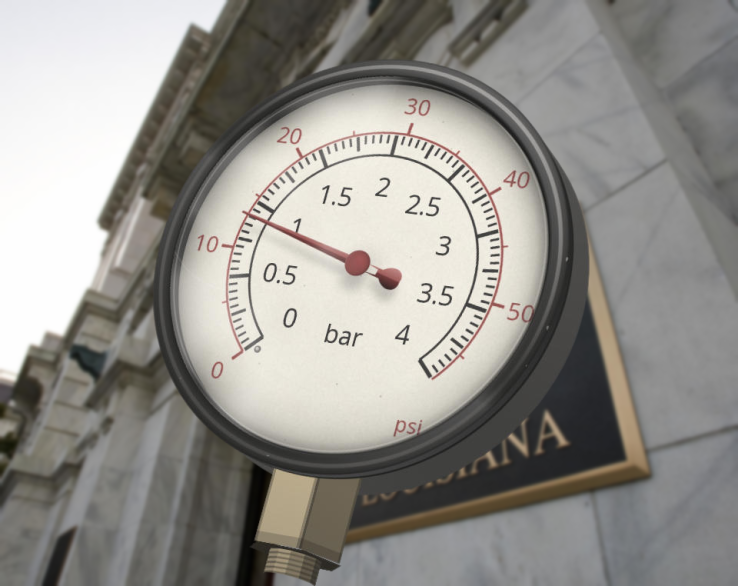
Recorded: 0.9 bar
